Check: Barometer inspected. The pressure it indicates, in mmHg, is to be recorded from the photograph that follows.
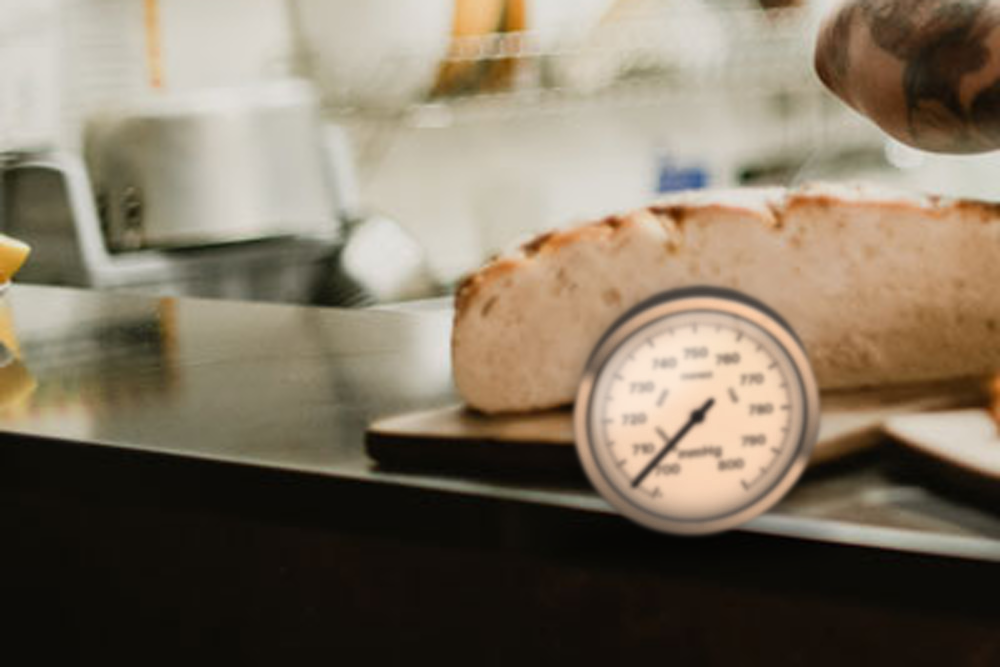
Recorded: 705 mmHg
